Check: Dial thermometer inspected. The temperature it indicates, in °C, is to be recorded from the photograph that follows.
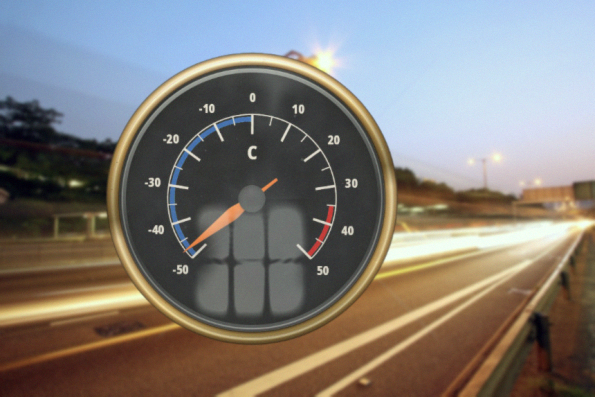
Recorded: -47.5 °C
